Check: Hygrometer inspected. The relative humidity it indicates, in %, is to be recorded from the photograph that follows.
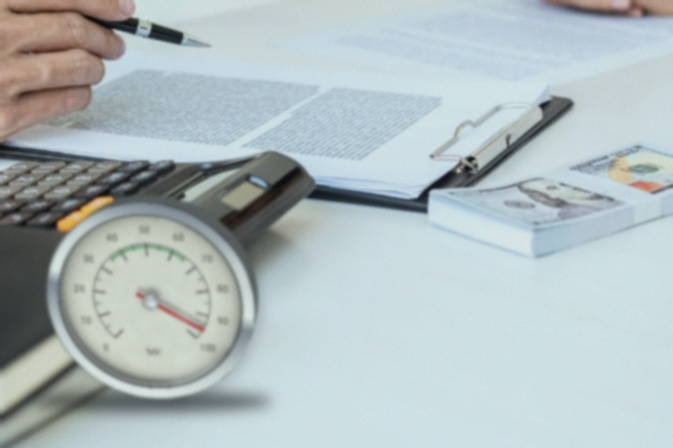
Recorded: 95 %
